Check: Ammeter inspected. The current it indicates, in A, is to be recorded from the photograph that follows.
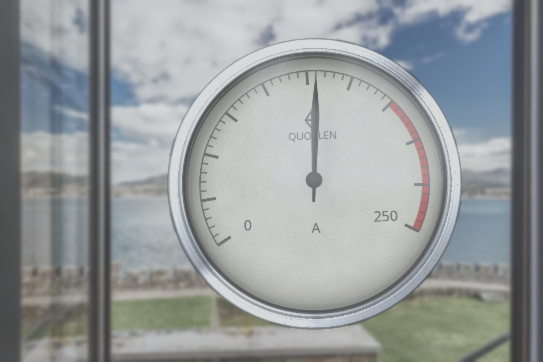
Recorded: 130 A
